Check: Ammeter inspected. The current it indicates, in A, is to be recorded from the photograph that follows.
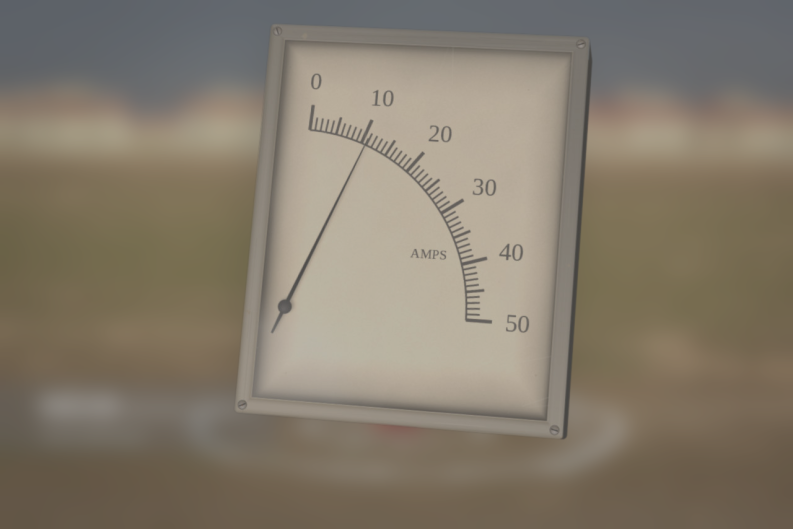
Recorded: 11 A
